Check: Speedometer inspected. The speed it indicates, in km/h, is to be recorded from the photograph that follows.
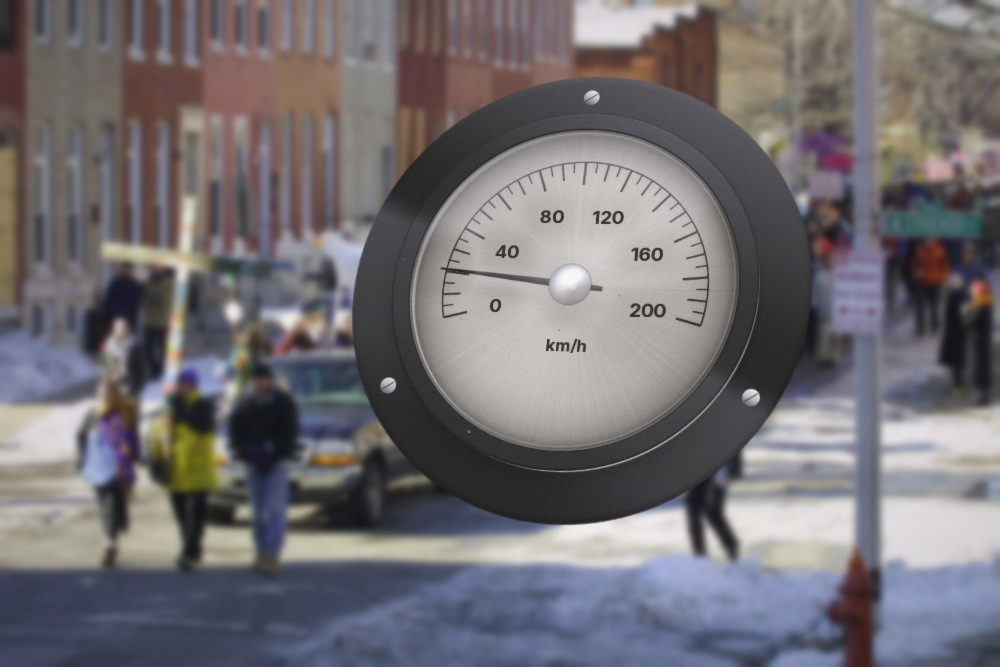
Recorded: 20 km/h
